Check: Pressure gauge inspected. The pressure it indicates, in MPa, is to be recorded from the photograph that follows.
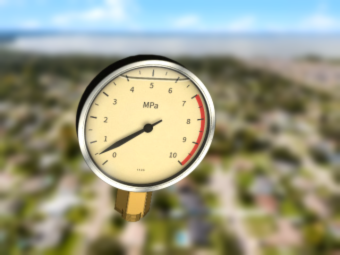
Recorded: 0.5 MPa
